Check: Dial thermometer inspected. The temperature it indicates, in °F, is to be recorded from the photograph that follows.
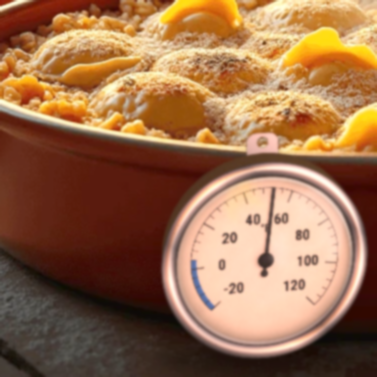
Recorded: 52 °F
